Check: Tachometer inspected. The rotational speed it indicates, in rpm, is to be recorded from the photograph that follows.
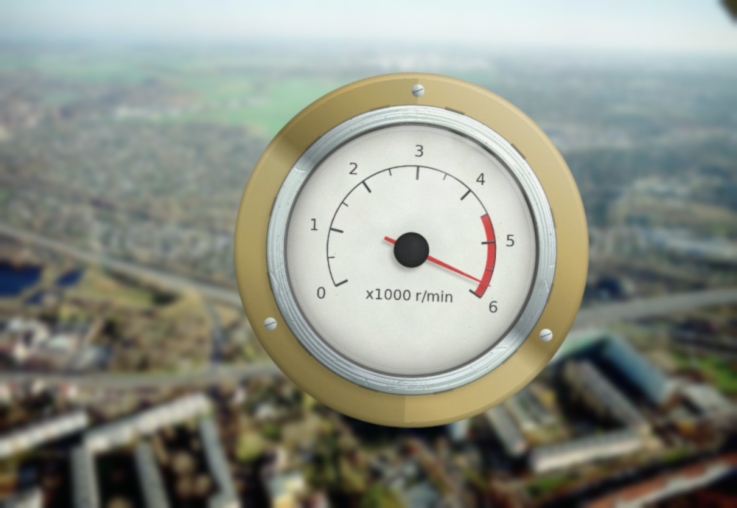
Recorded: 5750 rpm
